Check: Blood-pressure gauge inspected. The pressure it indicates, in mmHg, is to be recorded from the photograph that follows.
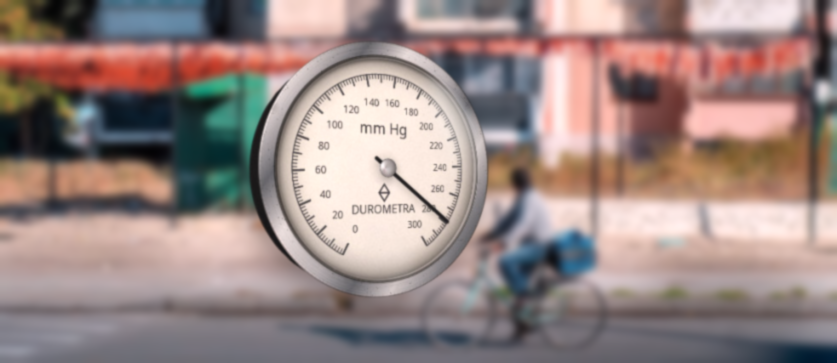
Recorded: 280 mmHg
